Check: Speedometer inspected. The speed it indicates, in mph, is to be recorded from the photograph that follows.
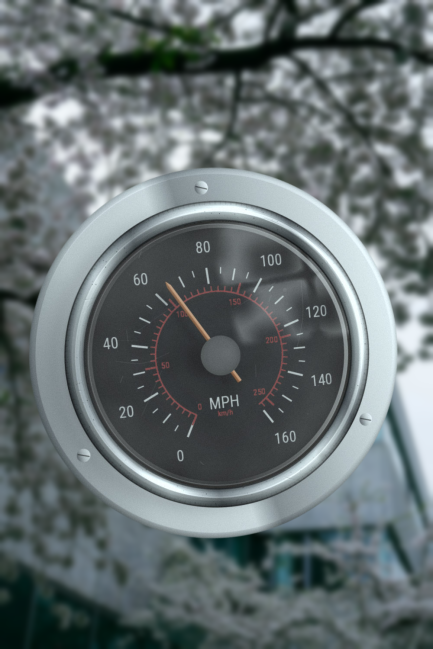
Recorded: 65 mph
